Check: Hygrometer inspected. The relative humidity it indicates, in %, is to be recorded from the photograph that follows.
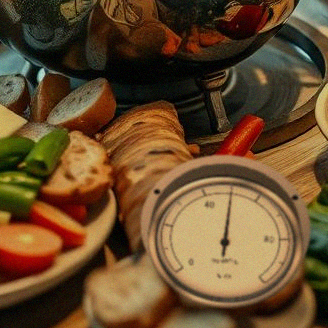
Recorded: 50 %
